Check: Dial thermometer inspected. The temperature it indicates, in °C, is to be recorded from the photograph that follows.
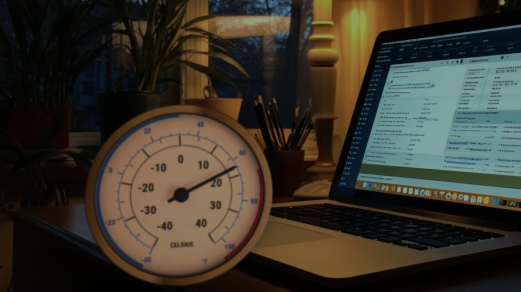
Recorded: 17.5 °C
